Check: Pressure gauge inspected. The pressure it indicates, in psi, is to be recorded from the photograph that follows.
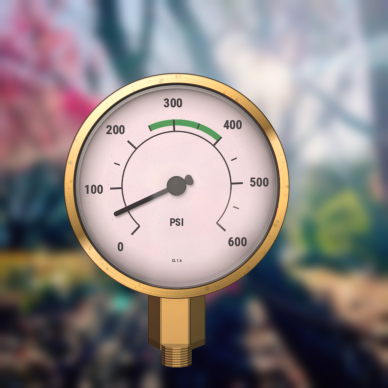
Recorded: 50 psi
